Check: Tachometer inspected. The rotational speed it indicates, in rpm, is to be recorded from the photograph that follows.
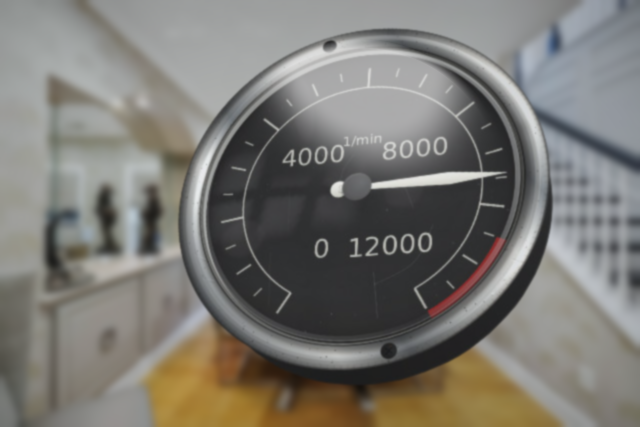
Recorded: 9500 rpm
